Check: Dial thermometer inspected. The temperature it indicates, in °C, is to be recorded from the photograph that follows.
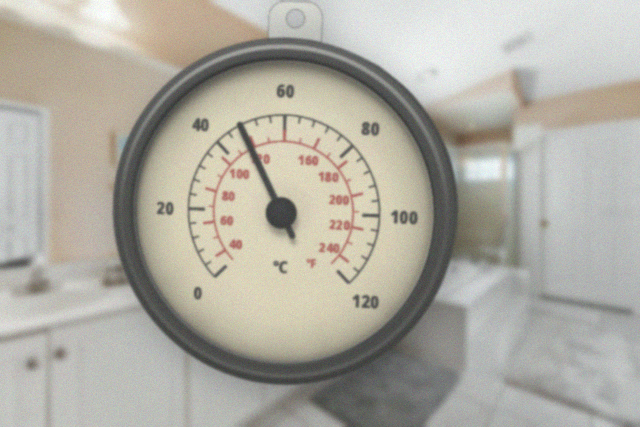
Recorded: 48 °C
